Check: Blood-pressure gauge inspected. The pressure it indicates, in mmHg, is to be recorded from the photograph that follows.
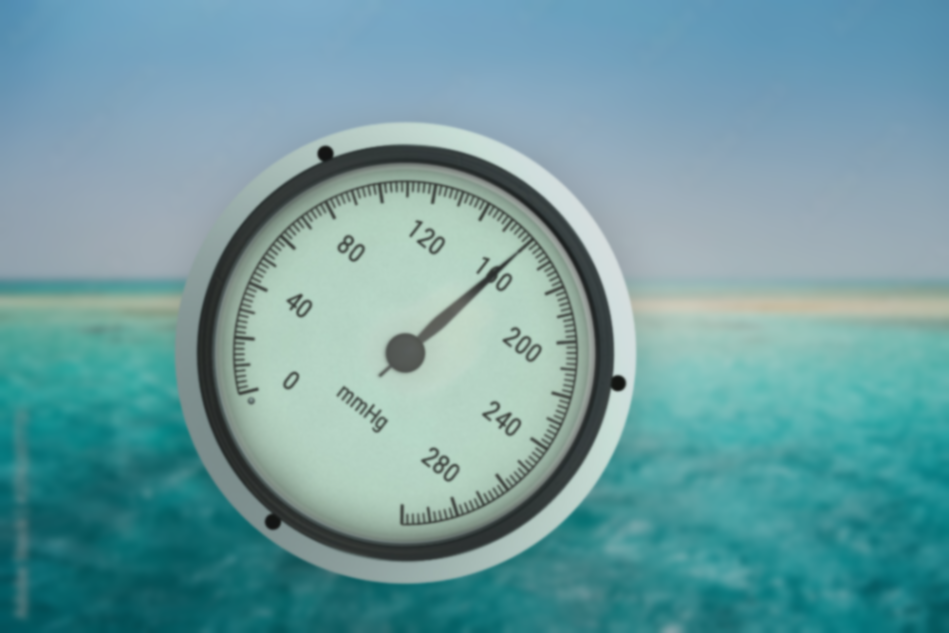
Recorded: 160 mmHg
